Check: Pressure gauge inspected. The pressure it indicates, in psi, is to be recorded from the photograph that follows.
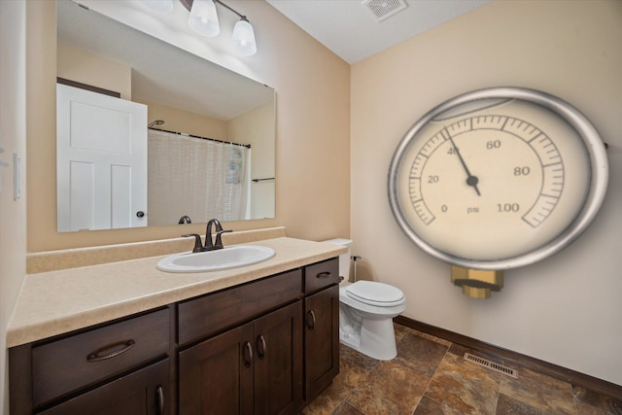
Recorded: 42 psi
